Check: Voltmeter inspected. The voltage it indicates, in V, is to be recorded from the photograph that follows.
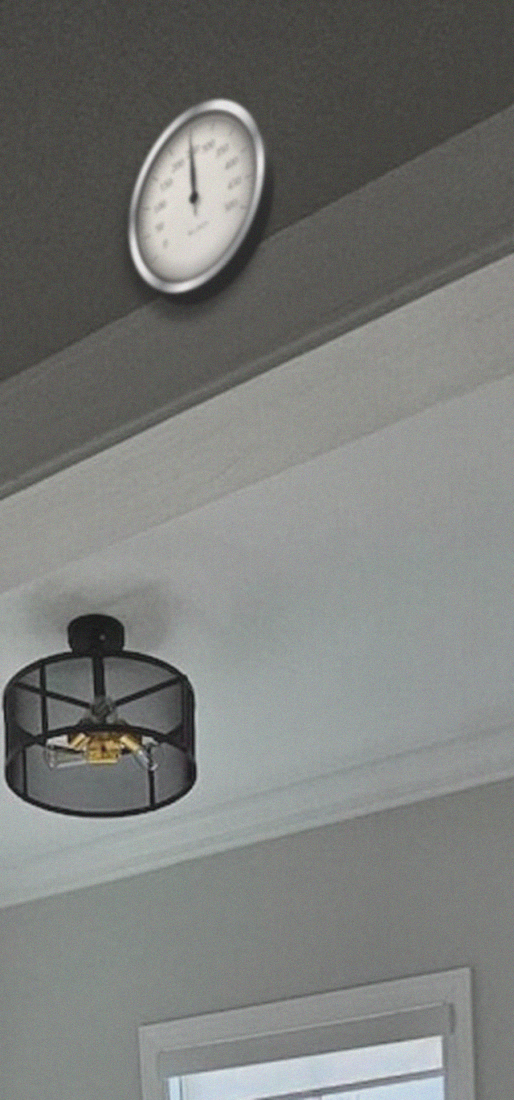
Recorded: 250 V
